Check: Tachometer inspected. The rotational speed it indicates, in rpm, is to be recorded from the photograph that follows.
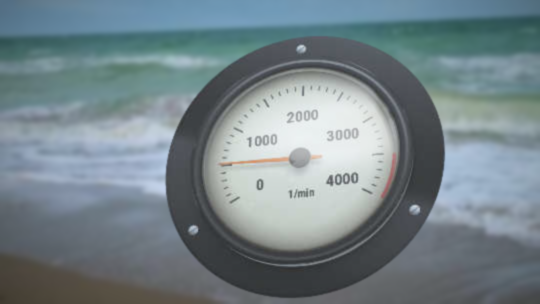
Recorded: 500 rpm
